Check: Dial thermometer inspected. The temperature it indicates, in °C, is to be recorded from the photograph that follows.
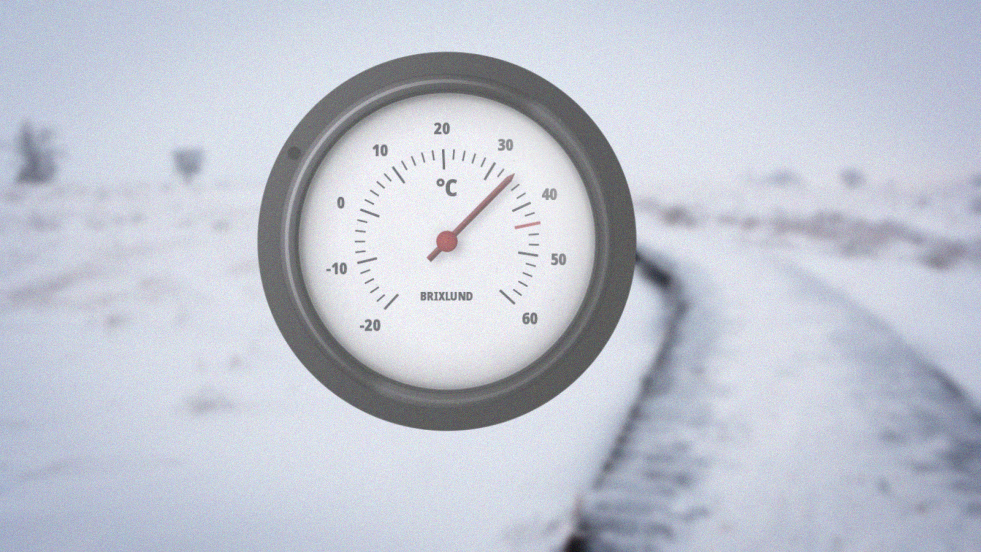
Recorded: 34 °C
